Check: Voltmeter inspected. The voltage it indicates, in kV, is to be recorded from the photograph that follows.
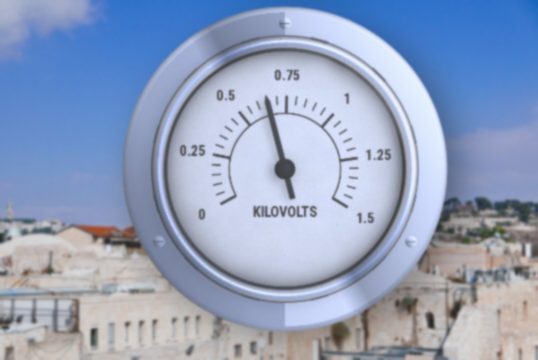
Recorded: 0.65 kV
